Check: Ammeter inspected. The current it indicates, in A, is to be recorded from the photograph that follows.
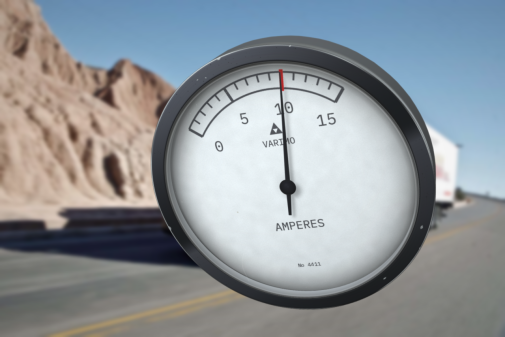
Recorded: 10 A
